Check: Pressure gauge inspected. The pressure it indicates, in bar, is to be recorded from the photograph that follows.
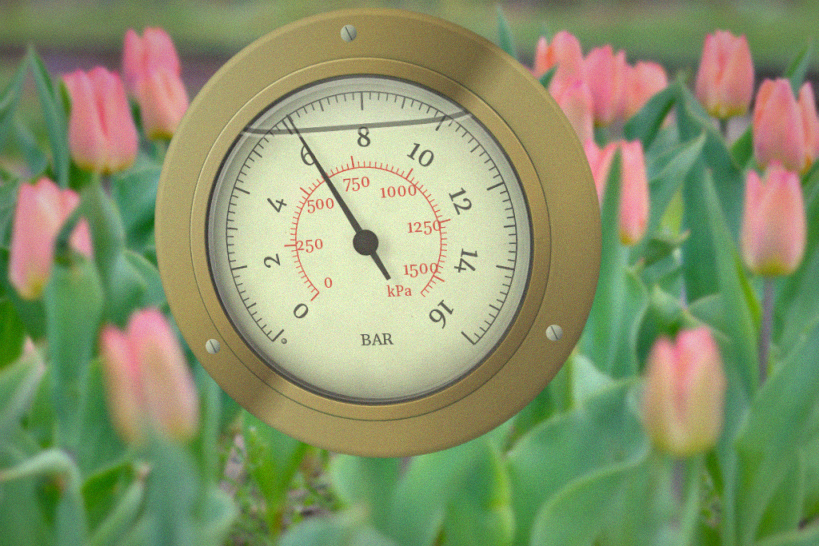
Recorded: 6.2 bar
